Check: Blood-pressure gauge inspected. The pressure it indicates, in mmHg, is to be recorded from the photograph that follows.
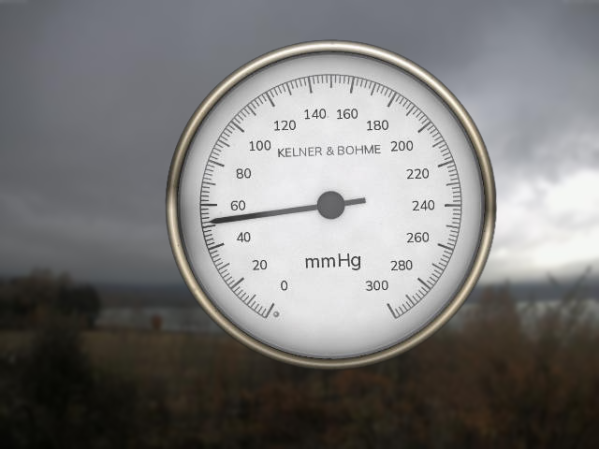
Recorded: 52 mmHg
